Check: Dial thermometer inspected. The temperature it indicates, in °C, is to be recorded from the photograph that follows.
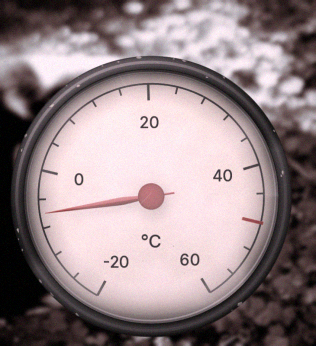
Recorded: -6 °C
